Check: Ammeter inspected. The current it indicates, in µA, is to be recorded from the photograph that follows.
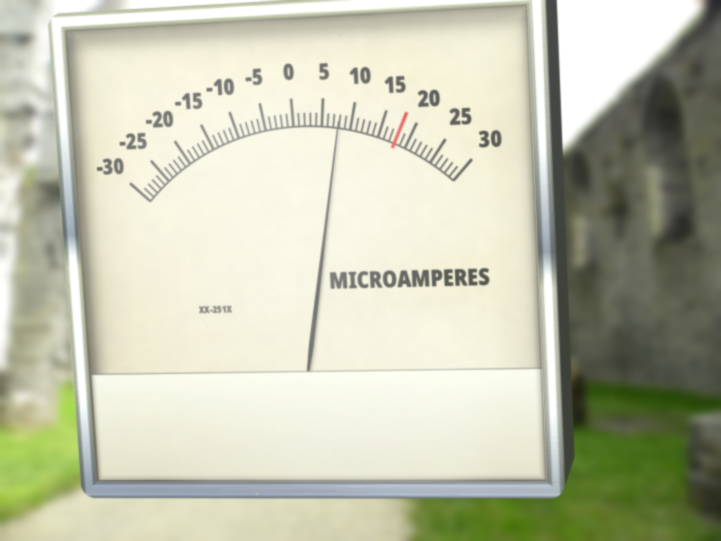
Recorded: 8 µA
